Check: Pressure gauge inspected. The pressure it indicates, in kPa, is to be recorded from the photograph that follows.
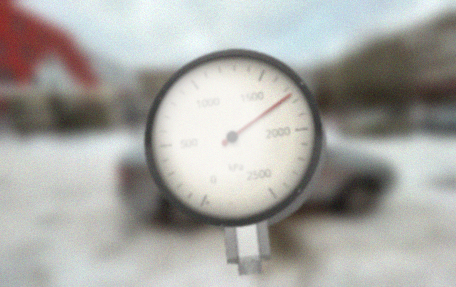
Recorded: 1750 kPa
